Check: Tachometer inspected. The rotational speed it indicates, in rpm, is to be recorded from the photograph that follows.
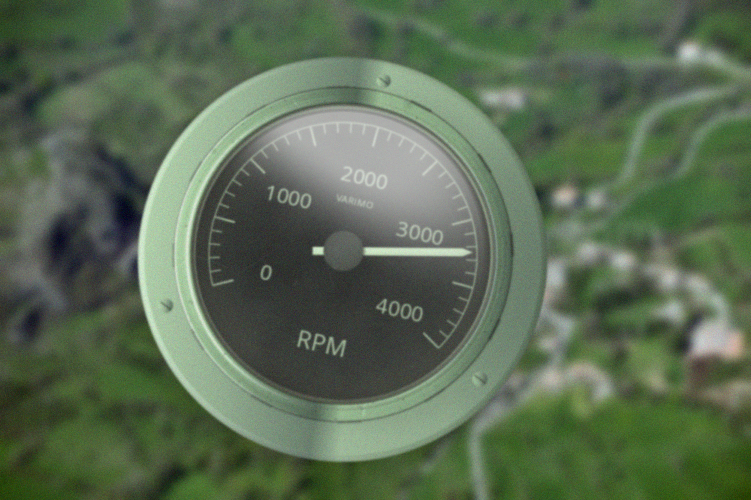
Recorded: 3250 rpm
